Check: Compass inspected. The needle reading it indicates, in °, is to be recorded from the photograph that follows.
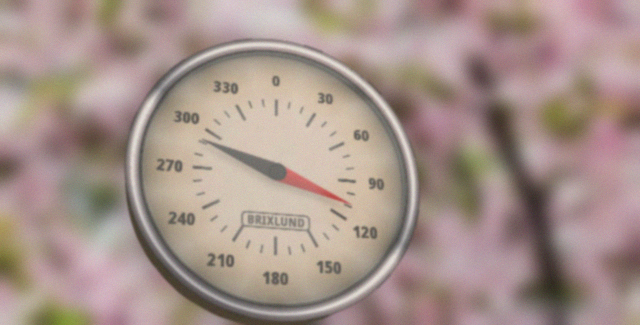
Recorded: 110 °
